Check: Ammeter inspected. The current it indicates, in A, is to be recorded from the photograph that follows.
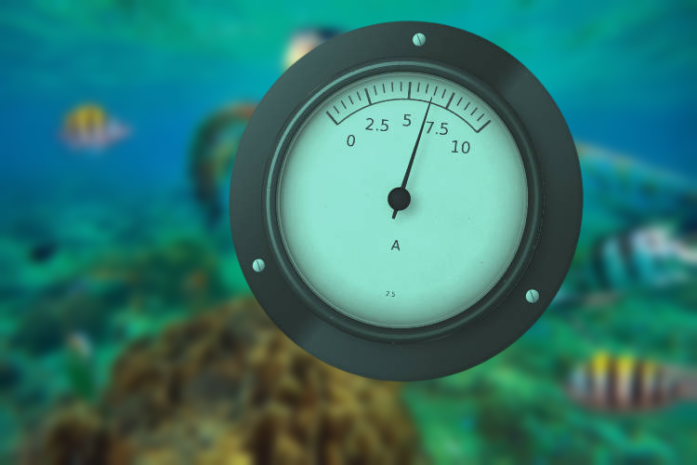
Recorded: 6.5 A
